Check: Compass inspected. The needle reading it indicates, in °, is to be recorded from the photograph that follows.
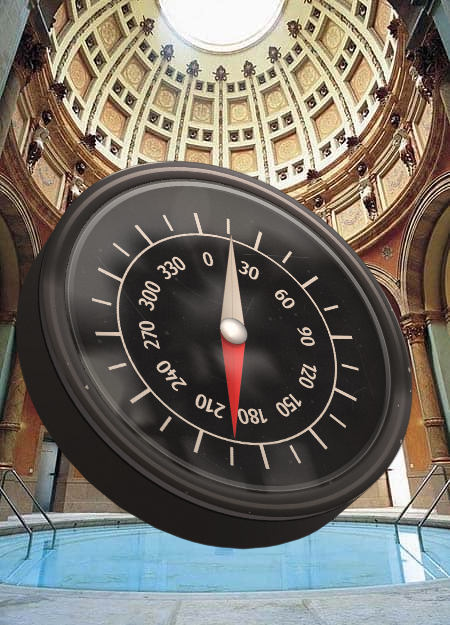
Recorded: 195 °
